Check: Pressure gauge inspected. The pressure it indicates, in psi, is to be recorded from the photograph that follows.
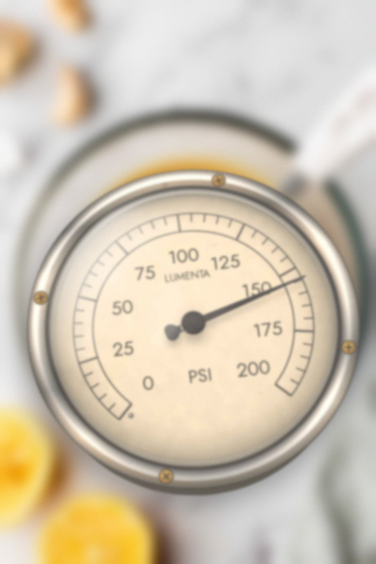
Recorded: 155 psi
